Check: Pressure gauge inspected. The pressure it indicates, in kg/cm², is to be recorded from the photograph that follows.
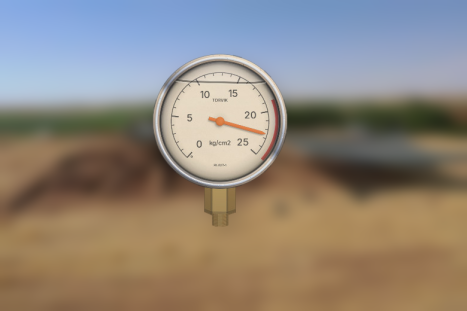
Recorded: 22.5 kg/cm²
